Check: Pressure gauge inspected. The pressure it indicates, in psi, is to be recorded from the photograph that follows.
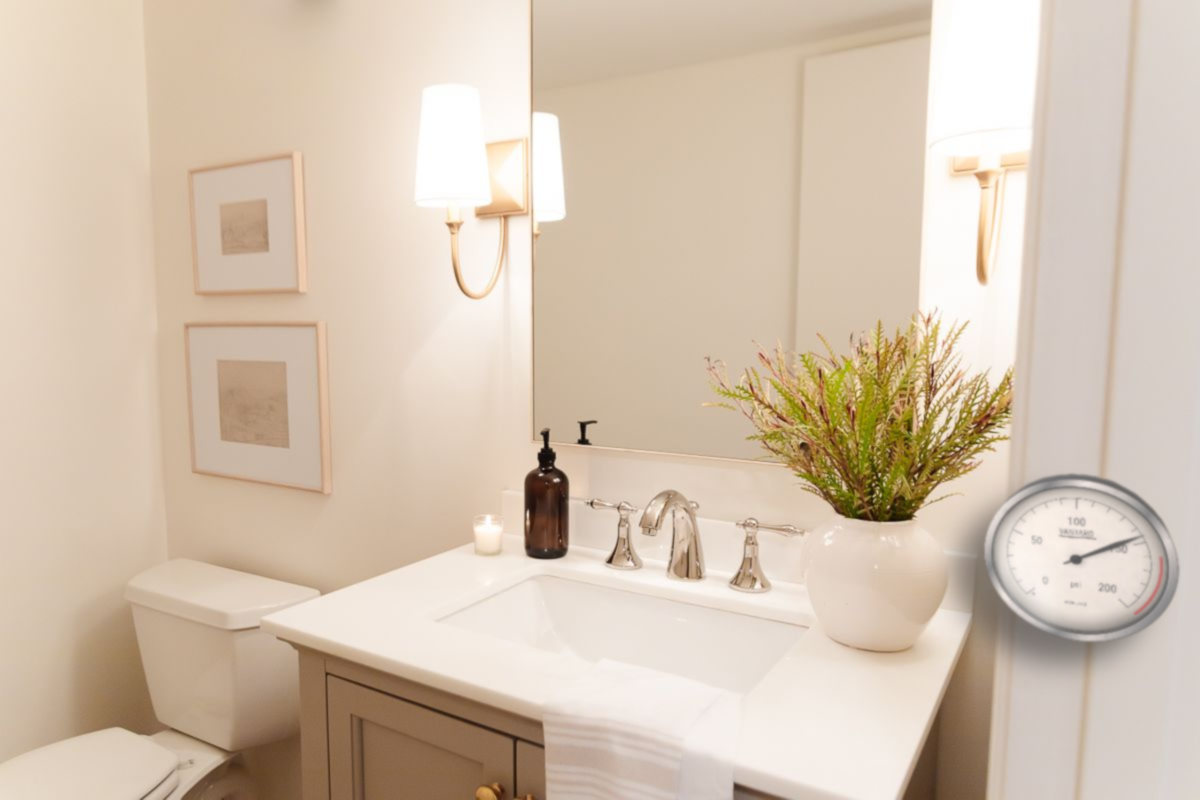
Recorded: 145 psi
